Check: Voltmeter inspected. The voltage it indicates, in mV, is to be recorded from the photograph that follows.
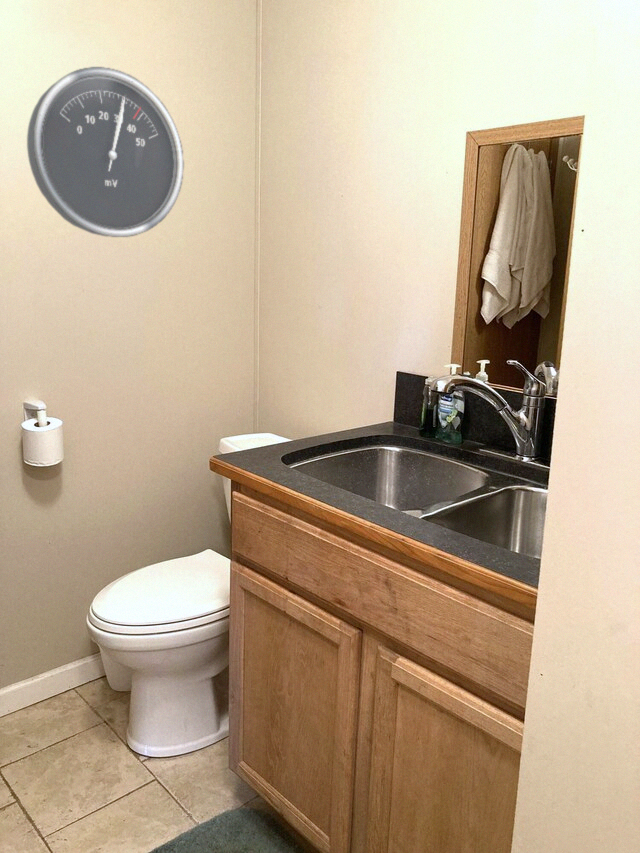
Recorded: 30 mV
